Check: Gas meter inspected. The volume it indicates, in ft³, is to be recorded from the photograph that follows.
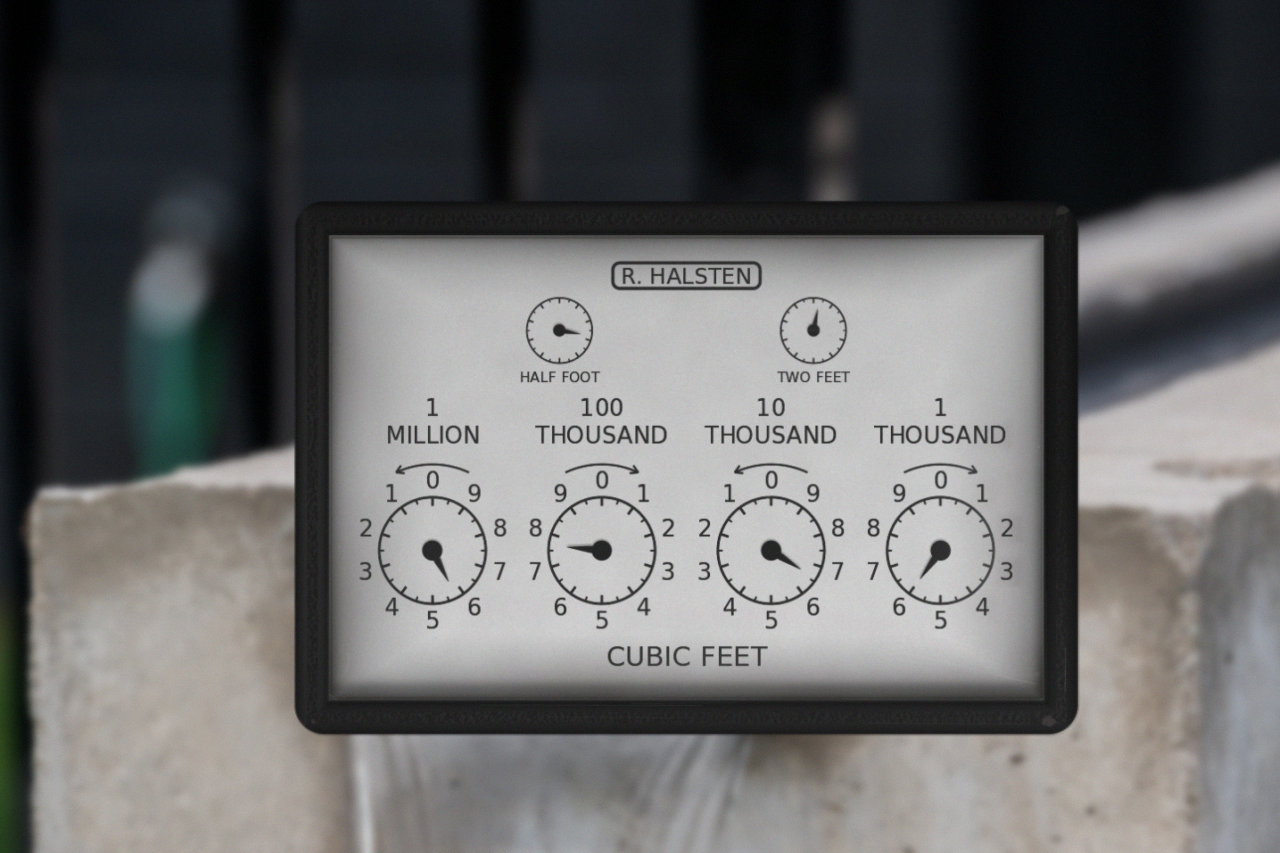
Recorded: 576600 ft³
